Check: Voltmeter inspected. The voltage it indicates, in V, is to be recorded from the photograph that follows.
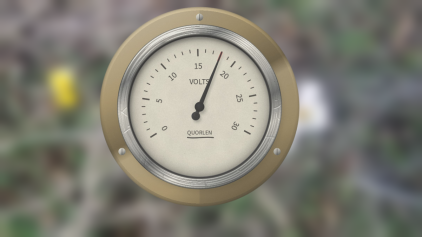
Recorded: 18 V
